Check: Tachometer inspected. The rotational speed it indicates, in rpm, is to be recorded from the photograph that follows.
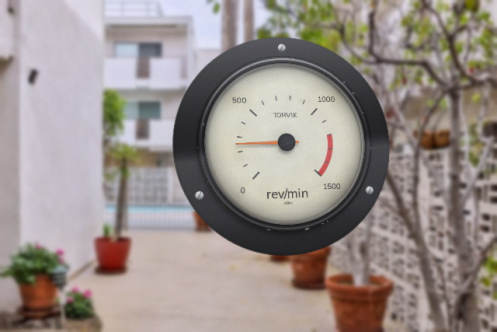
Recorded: 250 rpm
